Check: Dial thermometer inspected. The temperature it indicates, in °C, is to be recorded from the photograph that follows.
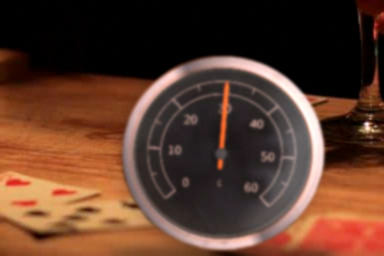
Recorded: 30 °C
